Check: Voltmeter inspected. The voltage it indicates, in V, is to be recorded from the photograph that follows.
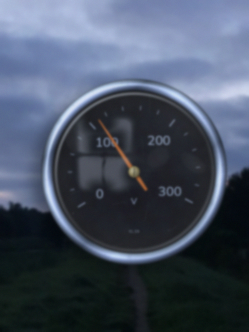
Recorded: 110 V
